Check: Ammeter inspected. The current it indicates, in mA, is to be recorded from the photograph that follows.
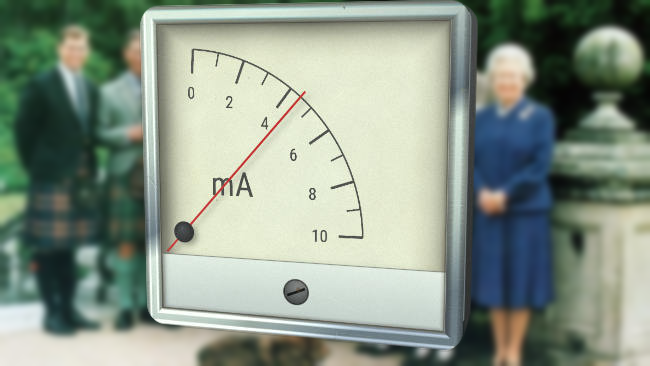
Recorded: 4.5 mA
